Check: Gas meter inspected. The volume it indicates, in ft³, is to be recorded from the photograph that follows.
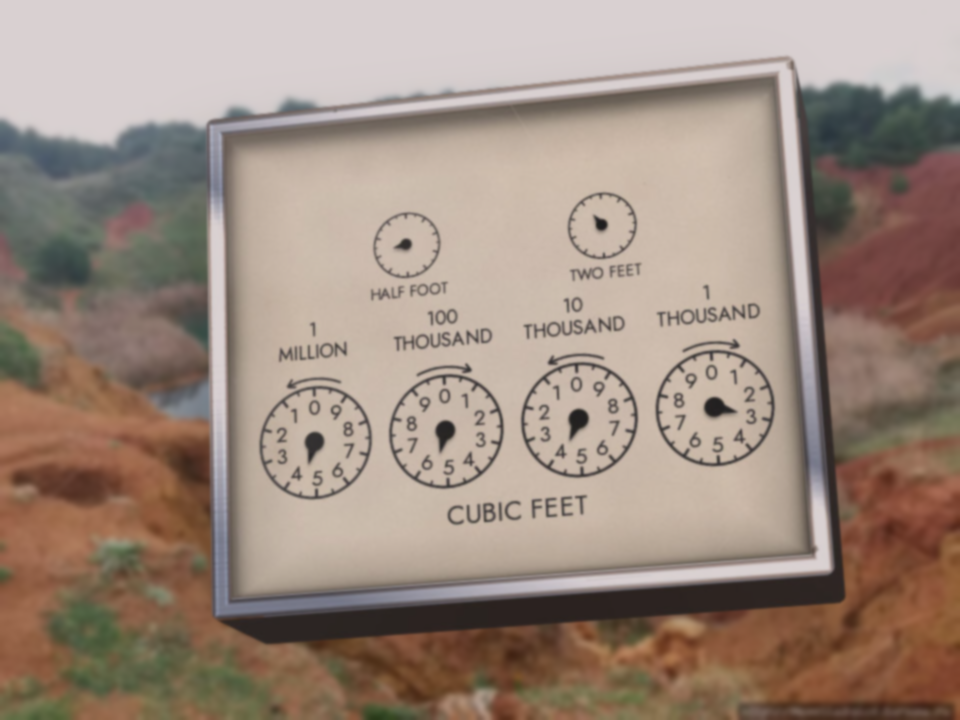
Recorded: 454300 ft³
